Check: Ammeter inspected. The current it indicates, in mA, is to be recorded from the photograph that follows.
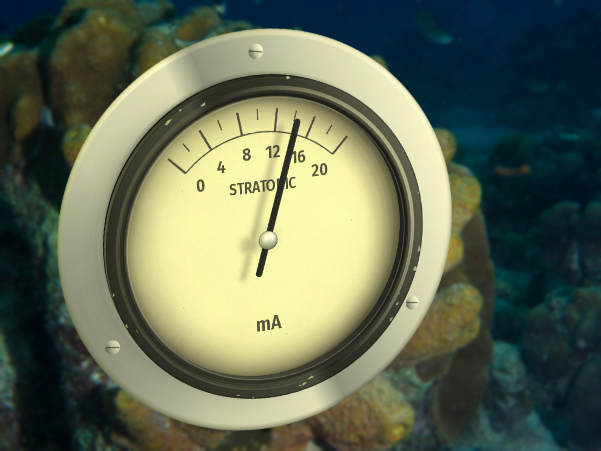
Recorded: 14 mA
